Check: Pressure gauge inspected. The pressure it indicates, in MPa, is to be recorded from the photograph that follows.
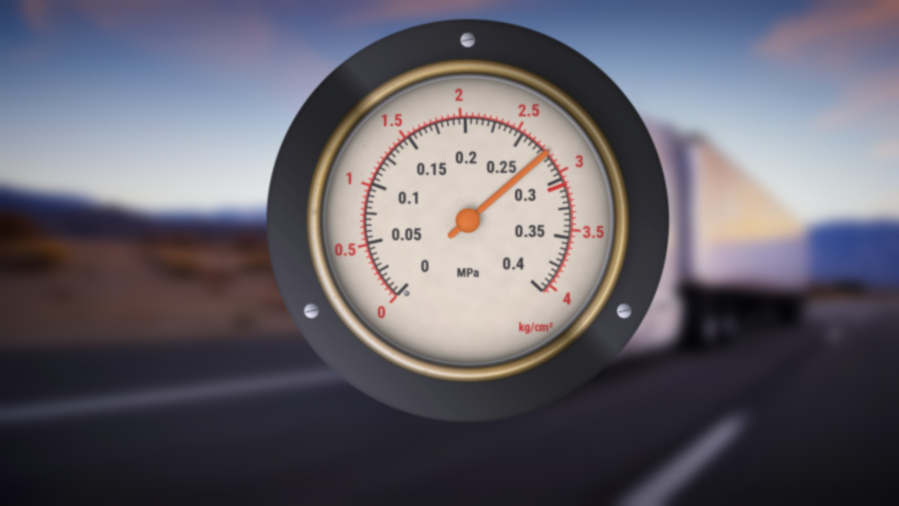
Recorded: 0.275 MPa
